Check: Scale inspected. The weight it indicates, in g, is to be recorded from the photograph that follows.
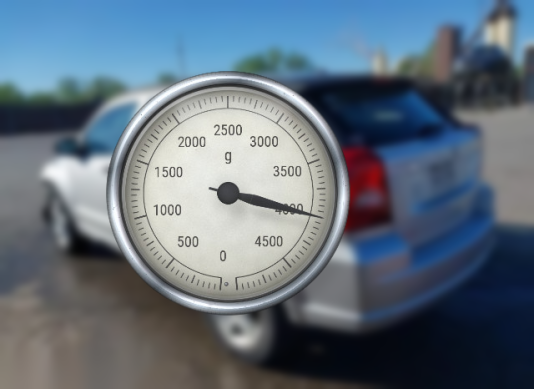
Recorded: 4000 g
